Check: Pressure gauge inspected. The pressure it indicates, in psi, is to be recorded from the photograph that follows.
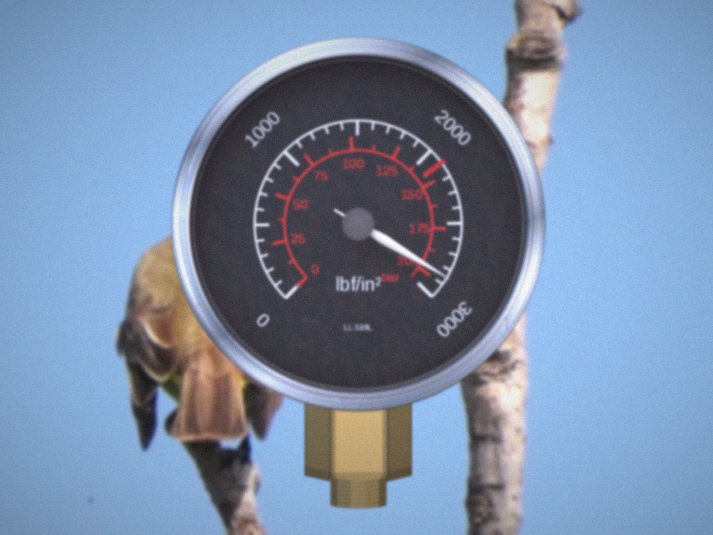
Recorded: 2850 psi
